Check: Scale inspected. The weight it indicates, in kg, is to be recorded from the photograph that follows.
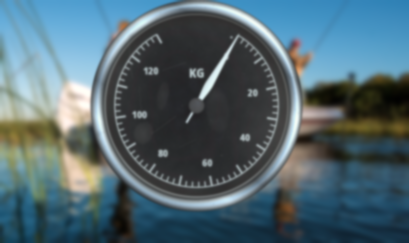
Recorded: 0 kg
